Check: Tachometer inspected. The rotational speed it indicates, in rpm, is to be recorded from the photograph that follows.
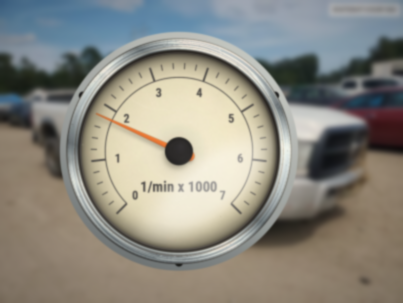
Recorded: 1800 rpm
